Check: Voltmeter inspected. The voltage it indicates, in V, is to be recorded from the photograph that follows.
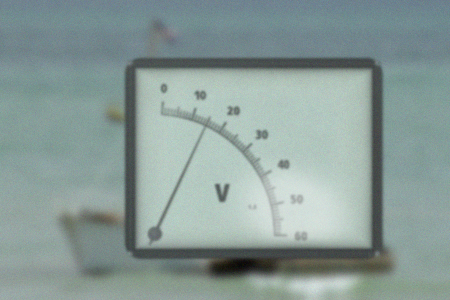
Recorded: 15 V
